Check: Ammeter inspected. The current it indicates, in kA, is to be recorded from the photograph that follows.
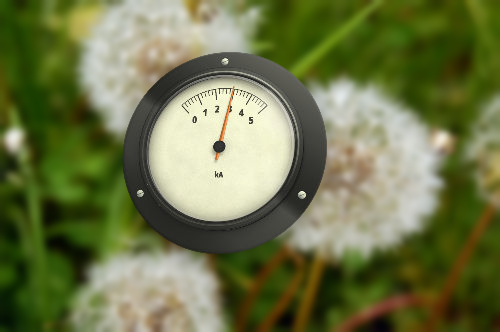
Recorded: 3 kA
